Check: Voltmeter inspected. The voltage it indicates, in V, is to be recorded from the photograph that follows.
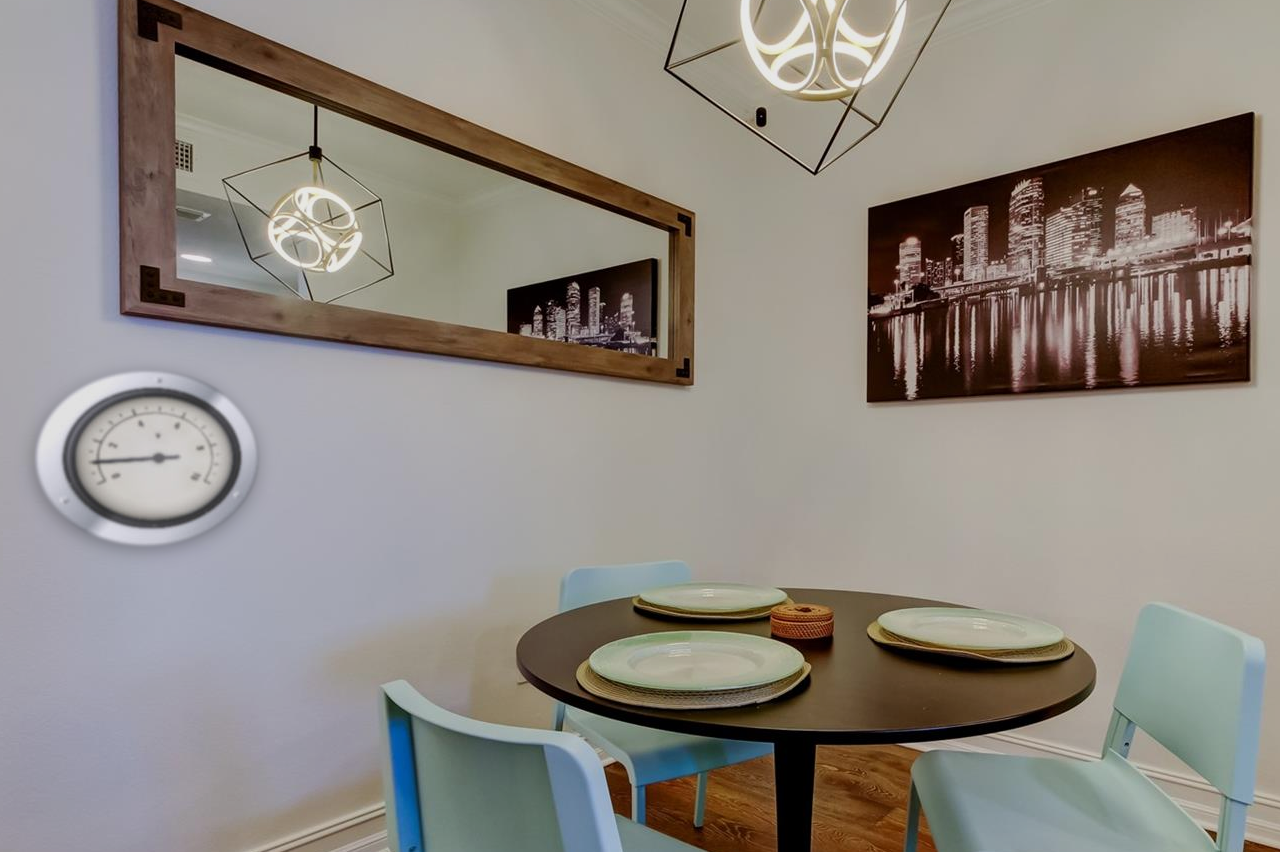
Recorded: 1 V
